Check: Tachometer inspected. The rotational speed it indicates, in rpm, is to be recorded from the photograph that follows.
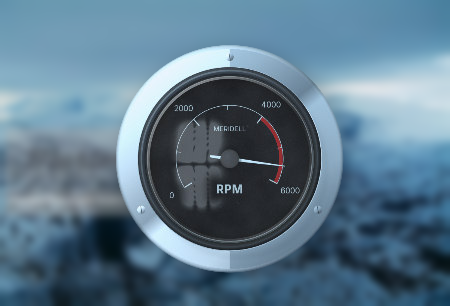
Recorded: 5500 rpm
